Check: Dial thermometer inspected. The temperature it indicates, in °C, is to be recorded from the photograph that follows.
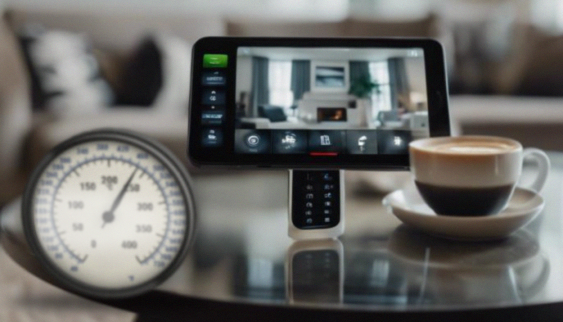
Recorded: 240 °C
